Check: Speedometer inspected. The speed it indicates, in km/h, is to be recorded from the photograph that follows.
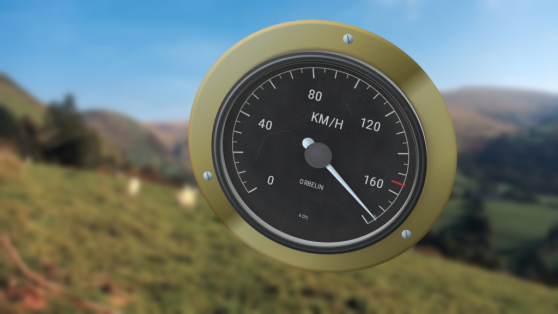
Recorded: 175 km/h
